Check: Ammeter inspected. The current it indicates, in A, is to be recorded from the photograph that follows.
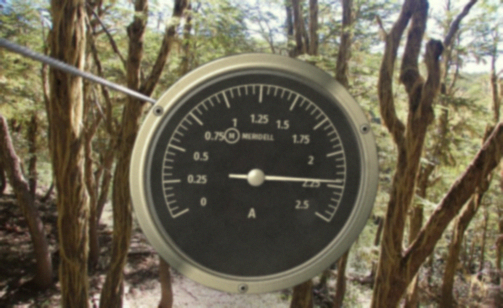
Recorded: 2.2 A
